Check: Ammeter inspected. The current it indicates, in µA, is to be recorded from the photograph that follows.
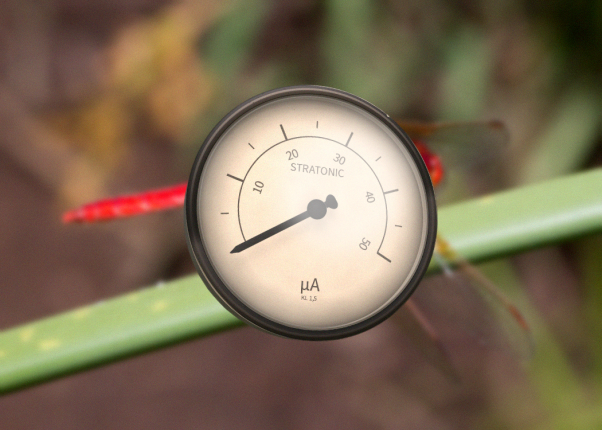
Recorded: 0 µA
